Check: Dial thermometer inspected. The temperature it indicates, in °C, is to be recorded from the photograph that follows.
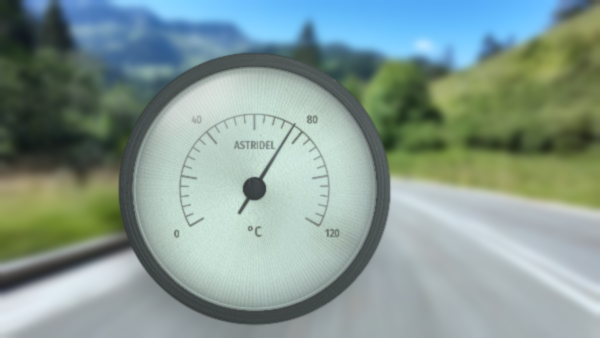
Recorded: 76 °C
